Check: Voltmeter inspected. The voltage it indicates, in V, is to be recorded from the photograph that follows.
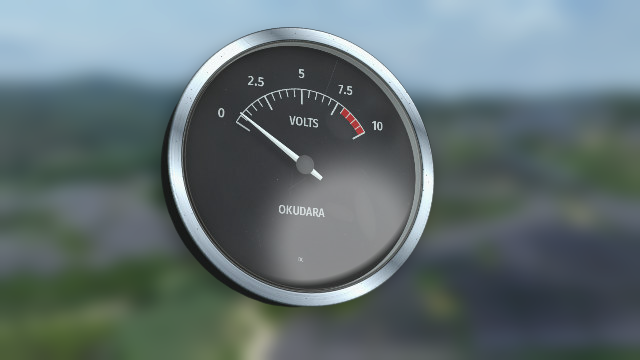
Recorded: 0.5 V
